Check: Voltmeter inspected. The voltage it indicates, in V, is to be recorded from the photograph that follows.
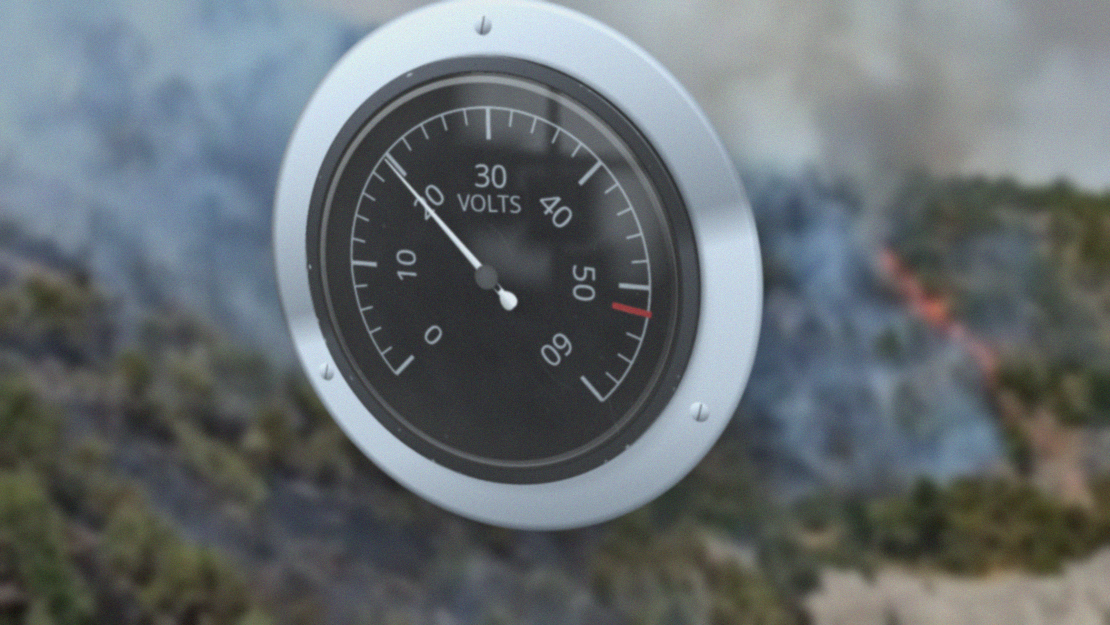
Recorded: 20 V
